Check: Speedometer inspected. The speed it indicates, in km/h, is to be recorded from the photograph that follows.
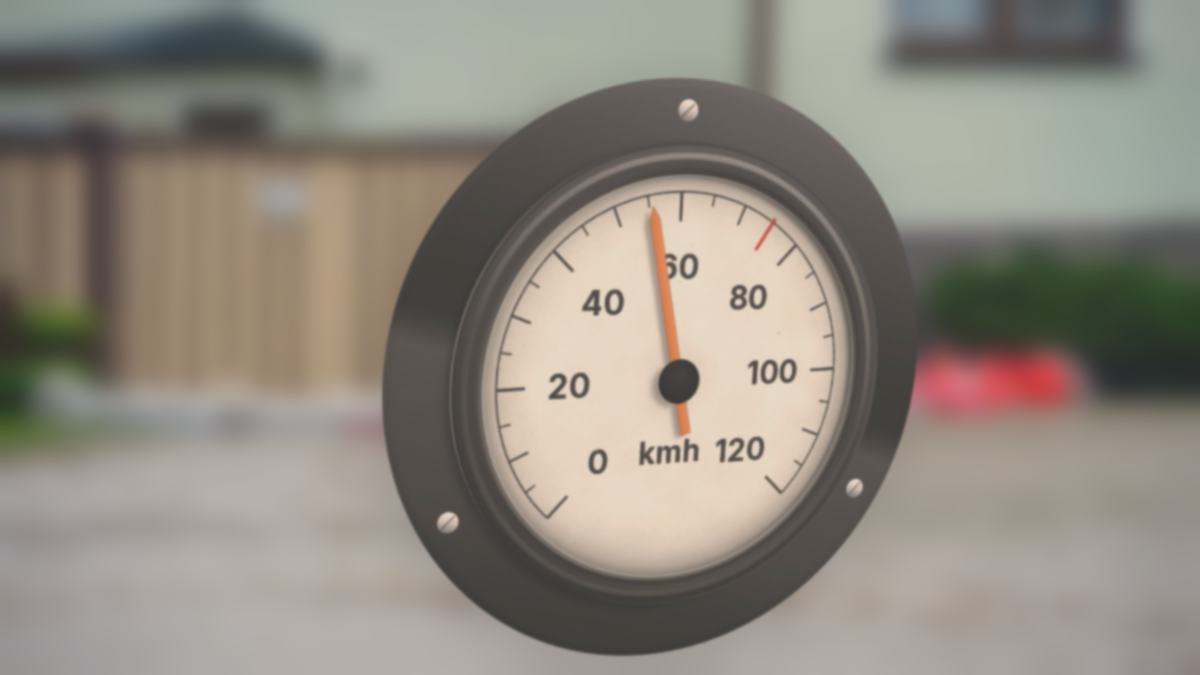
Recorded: 55 km/h
